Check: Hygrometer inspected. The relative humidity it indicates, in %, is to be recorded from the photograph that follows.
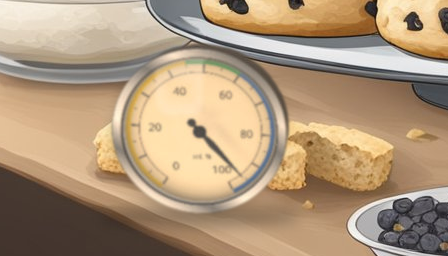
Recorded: 95 %
